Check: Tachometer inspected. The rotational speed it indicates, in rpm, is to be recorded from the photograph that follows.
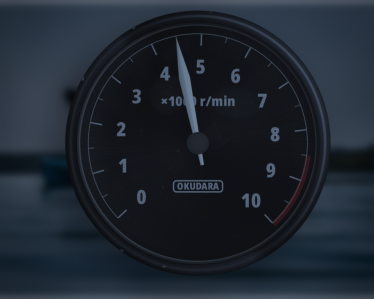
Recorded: 4500 rpm
